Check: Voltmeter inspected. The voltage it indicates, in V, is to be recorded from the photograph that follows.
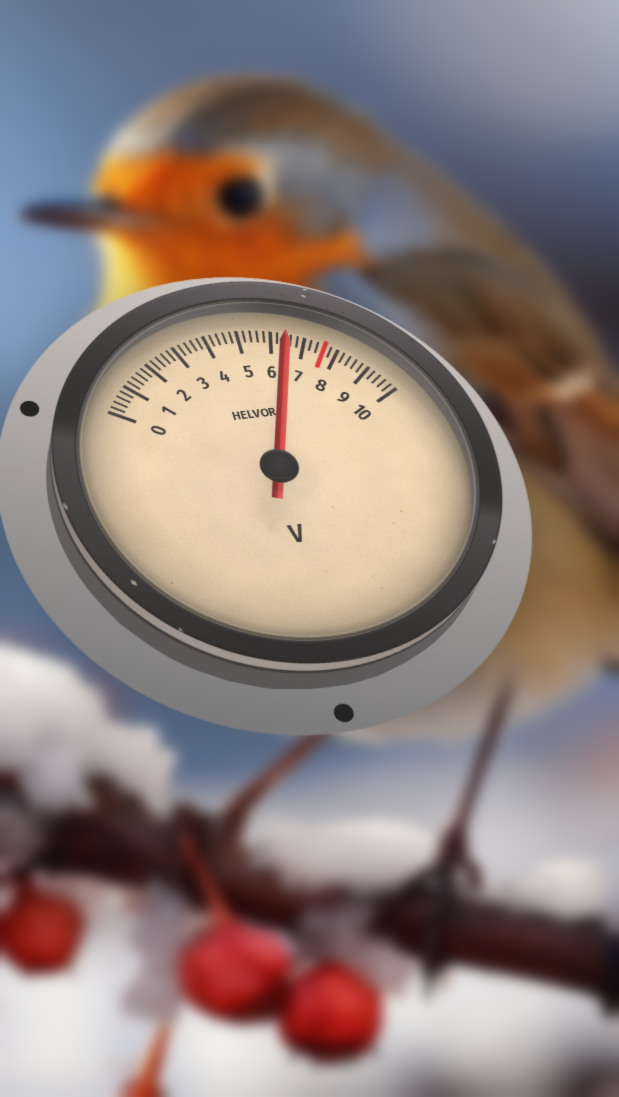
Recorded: 6.4 V
